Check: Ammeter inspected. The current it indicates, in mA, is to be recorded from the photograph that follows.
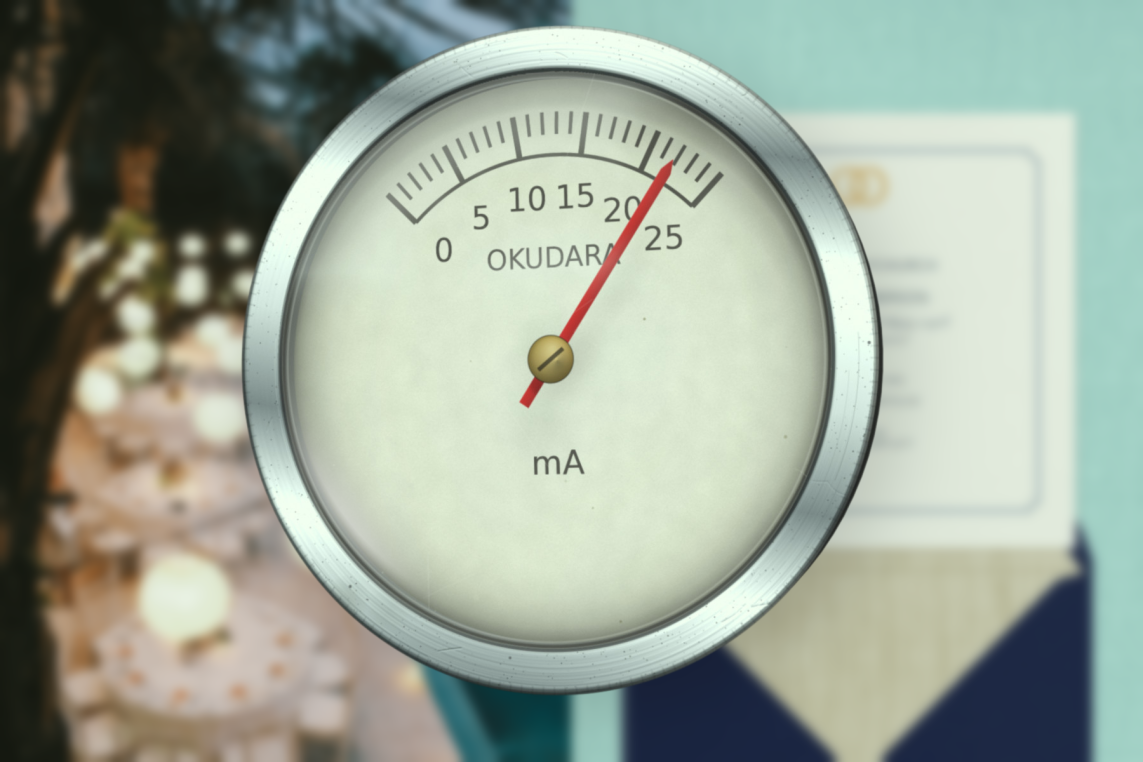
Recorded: 22 mA
